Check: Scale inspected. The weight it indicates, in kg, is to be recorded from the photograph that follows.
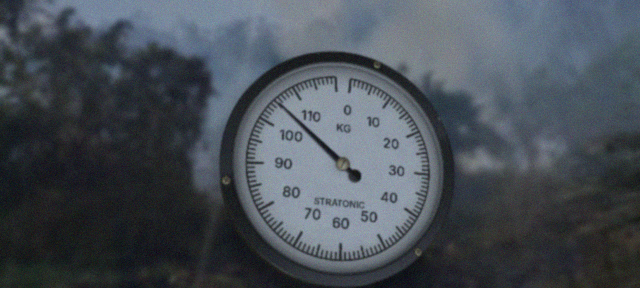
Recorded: 105 kg
